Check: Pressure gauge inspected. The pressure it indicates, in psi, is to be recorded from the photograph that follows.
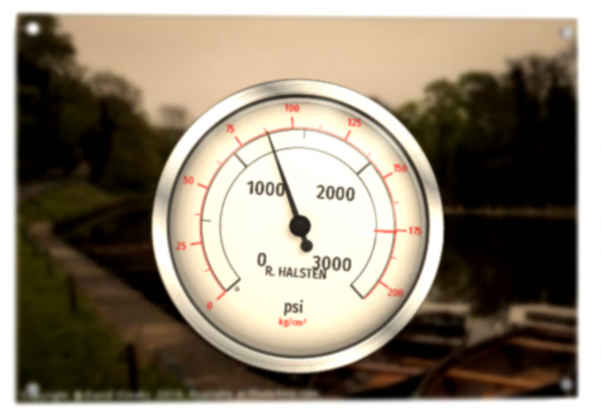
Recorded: 1250 psi
